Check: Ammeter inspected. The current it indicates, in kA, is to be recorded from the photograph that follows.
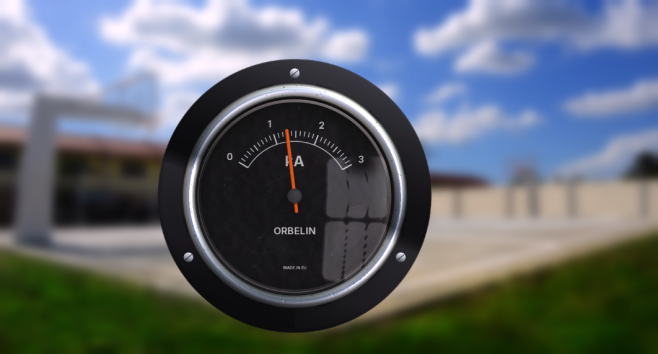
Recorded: 1.3 kA
